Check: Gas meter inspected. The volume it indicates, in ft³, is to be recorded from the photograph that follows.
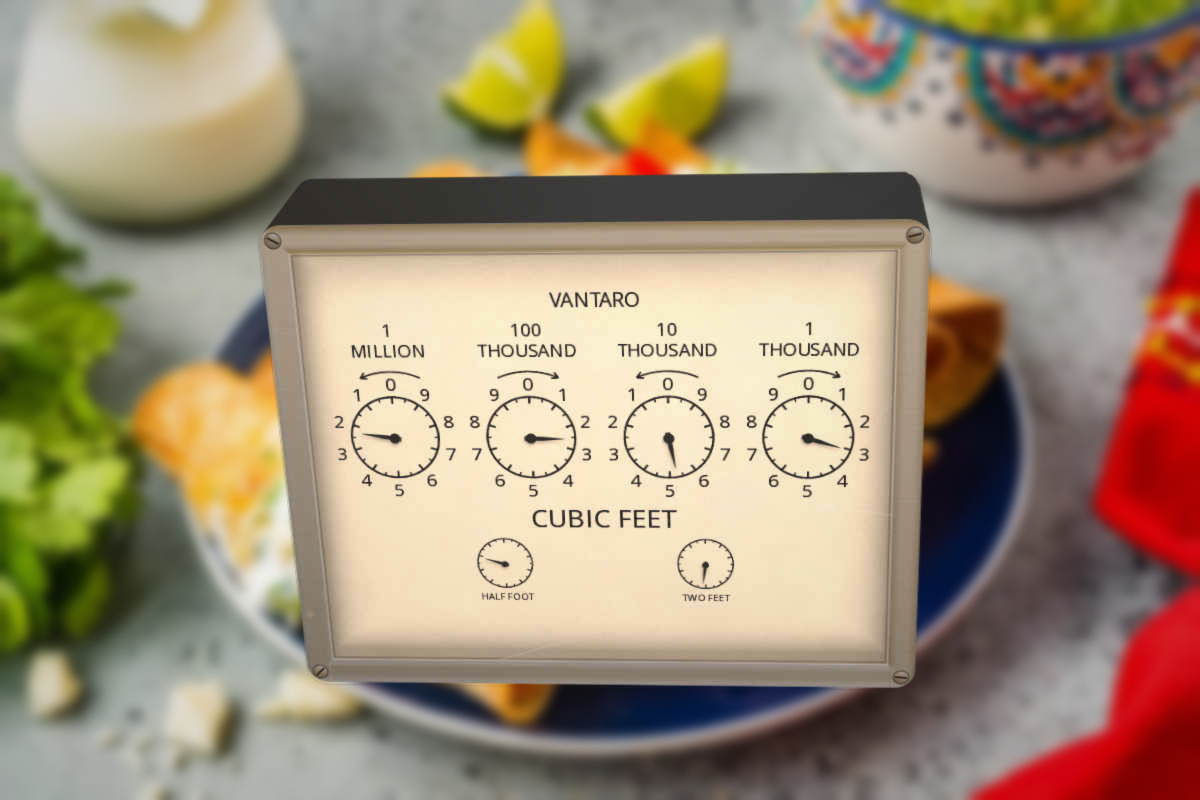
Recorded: 225300 ft³
